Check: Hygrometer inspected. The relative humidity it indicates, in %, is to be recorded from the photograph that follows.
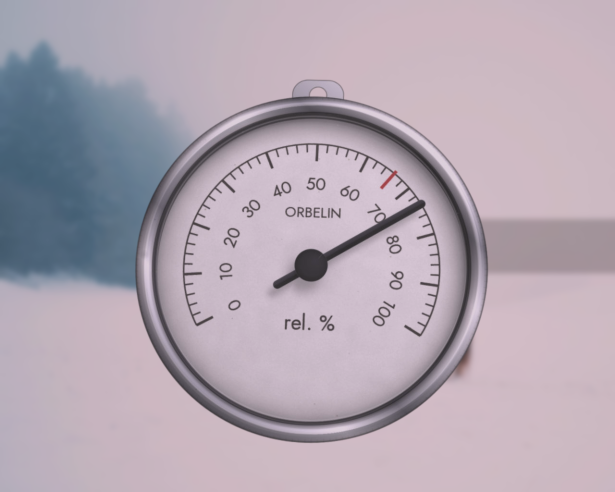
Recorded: 74 %
